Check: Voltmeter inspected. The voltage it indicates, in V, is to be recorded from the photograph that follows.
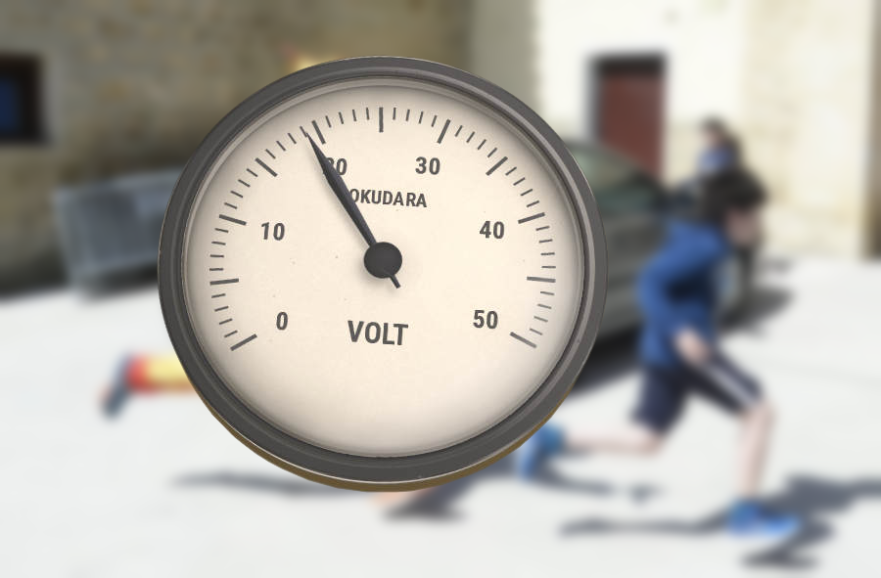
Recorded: 19 V
